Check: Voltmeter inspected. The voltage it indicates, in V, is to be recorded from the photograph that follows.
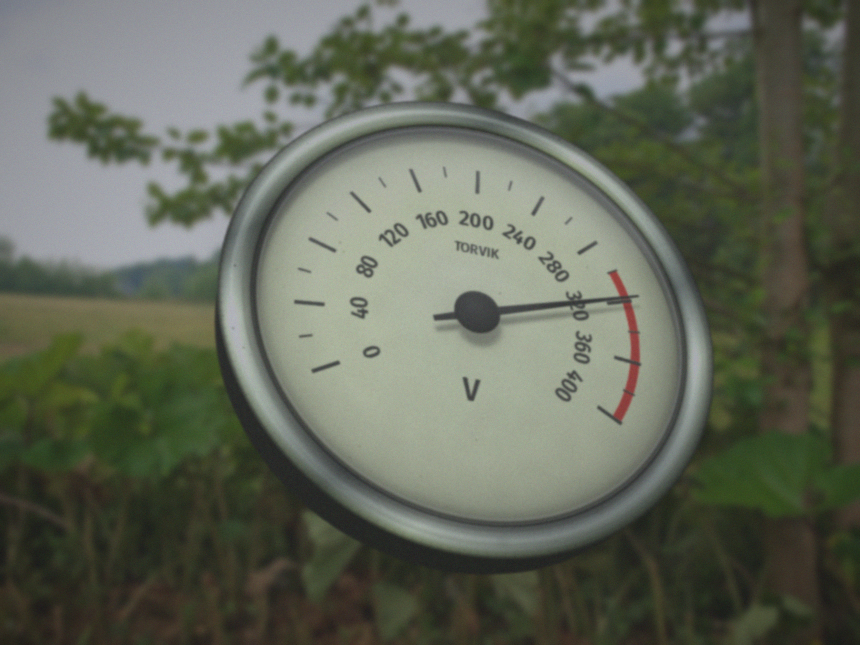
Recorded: 320 V
